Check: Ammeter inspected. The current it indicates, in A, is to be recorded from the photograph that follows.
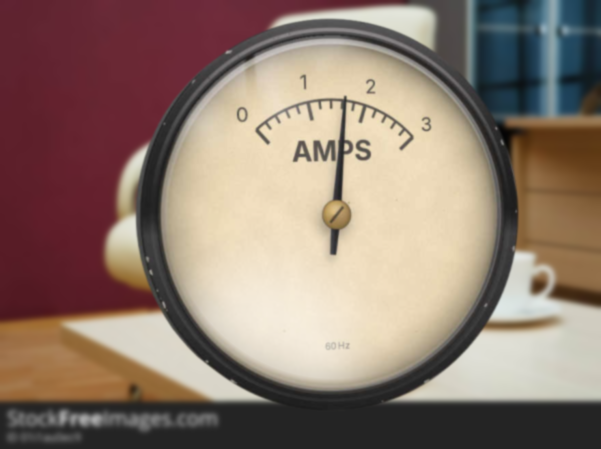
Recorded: 1.6 A
